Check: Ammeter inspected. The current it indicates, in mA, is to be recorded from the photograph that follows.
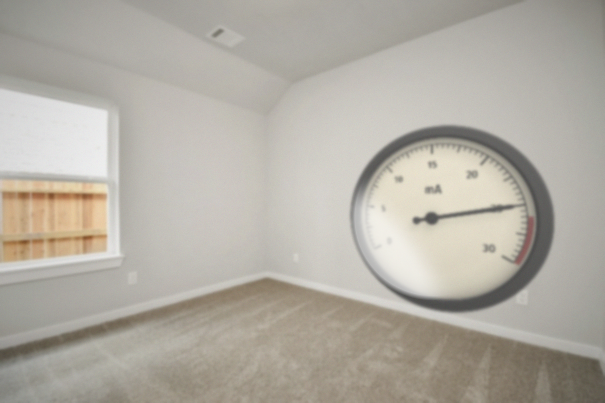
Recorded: 25 mA
